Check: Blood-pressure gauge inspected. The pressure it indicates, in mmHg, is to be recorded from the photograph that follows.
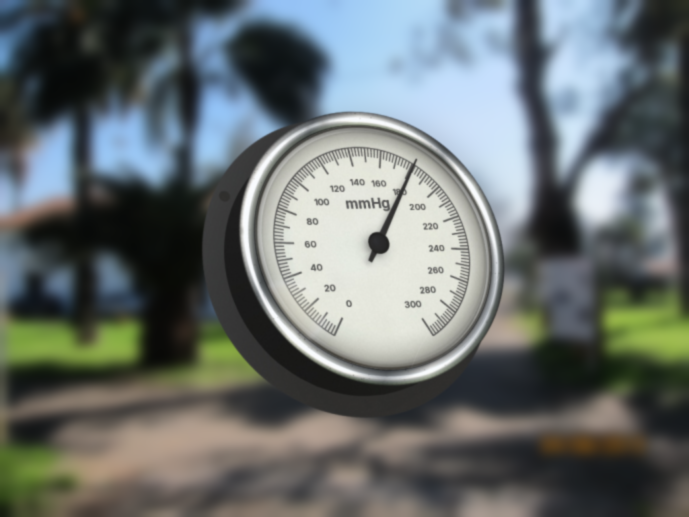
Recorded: 180 mmHg
